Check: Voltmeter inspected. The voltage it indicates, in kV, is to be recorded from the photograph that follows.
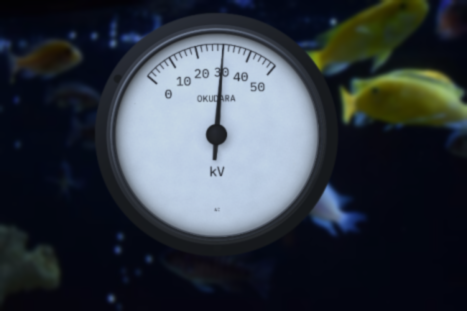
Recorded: 30 kV
